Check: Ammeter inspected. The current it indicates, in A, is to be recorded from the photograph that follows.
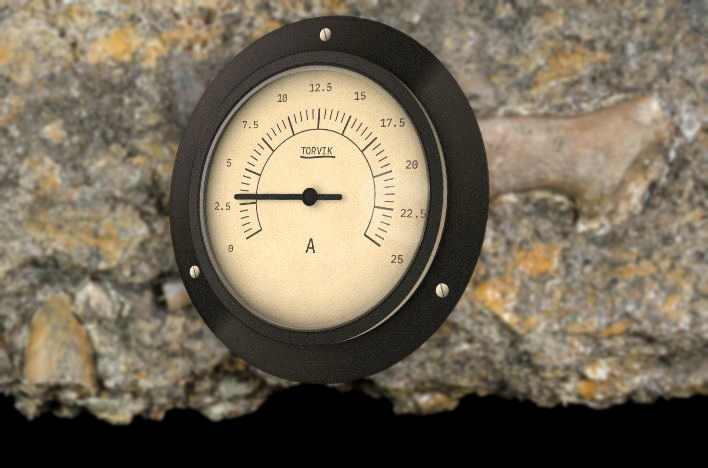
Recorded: 3 A
